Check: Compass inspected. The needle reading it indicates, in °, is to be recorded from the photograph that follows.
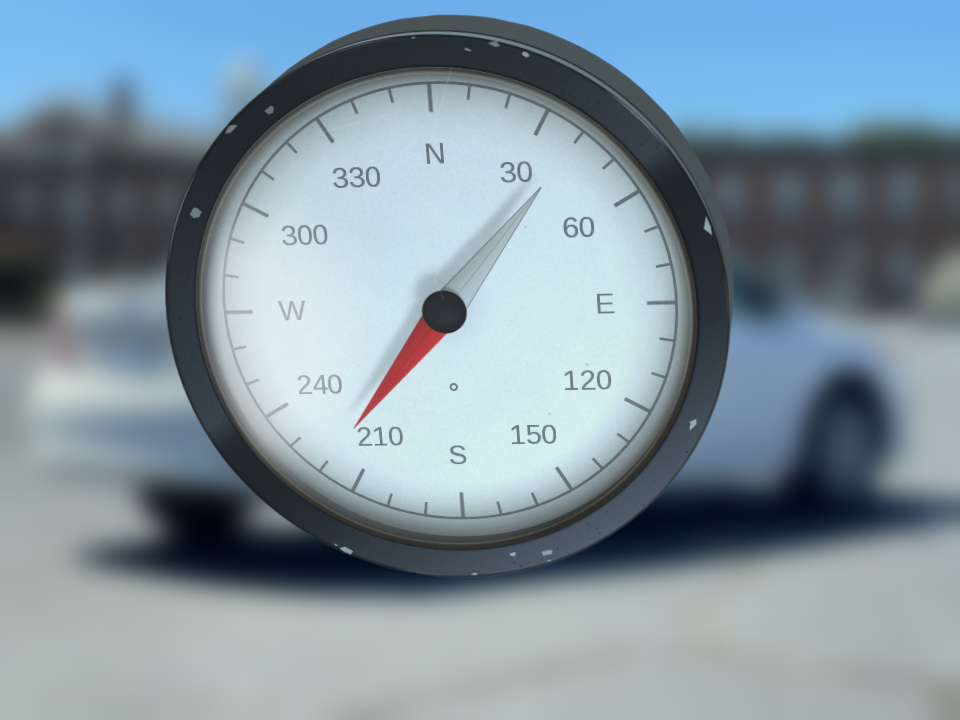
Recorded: 220 °
